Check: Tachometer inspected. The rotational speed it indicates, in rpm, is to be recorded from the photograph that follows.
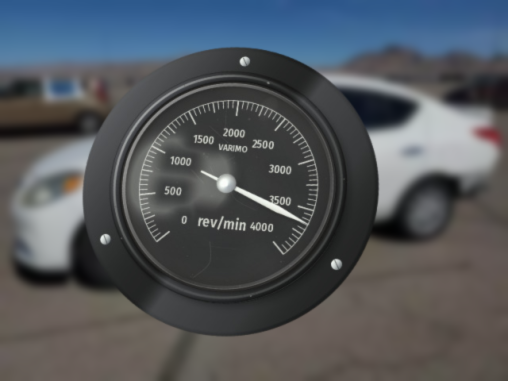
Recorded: 3650 rpm
